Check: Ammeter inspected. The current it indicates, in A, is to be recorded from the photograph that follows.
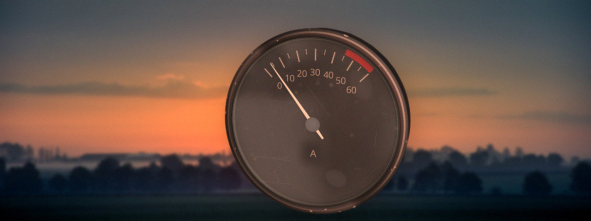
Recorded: 5 A
